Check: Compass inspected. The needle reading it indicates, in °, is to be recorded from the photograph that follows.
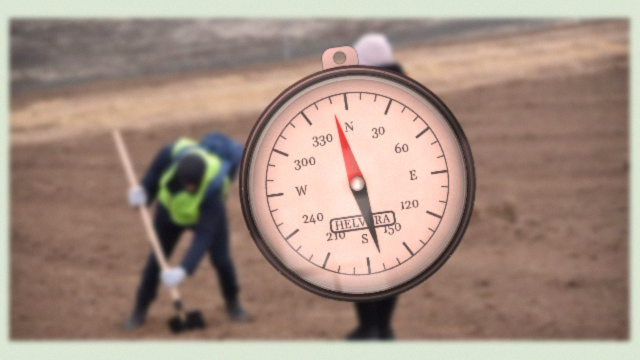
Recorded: 350 °
